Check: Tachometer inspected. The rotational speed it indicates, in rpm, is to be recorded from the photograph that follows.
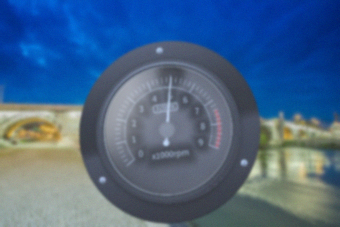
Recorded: 5000 rpm
